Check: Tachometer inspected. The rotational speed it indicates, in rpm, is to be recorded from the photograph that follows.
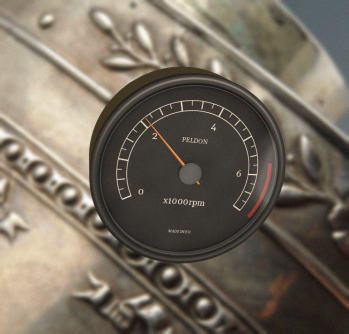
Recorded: 2125 rpm
